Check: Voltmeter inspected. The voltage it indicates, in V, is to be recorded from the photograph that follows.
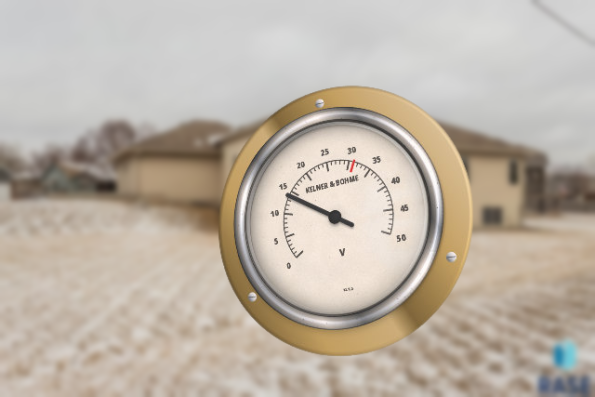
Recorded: 14 V
